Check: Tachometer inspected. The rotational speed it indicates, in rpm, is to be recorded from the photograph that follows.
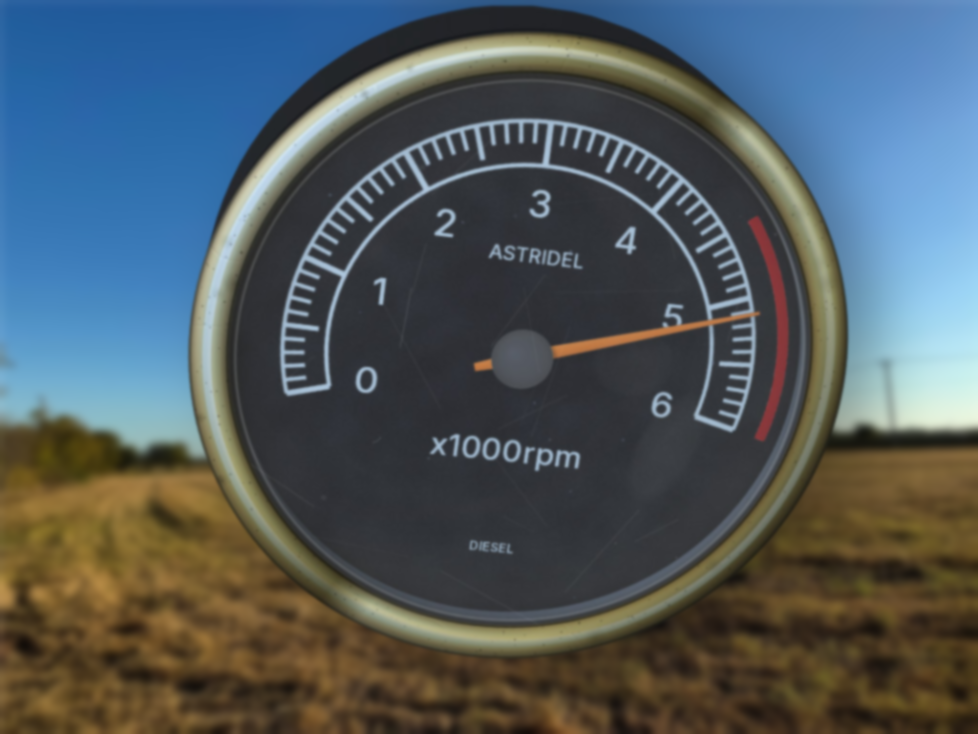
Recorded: 5100 rpm
